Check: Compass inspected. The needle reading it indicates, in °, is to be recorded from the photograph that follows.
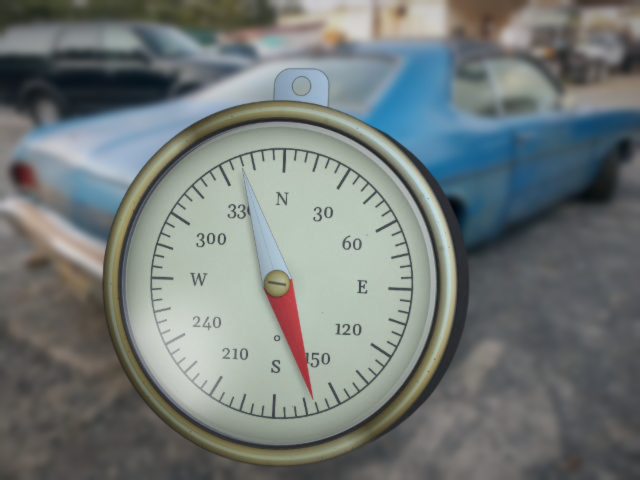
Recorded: 160 °
